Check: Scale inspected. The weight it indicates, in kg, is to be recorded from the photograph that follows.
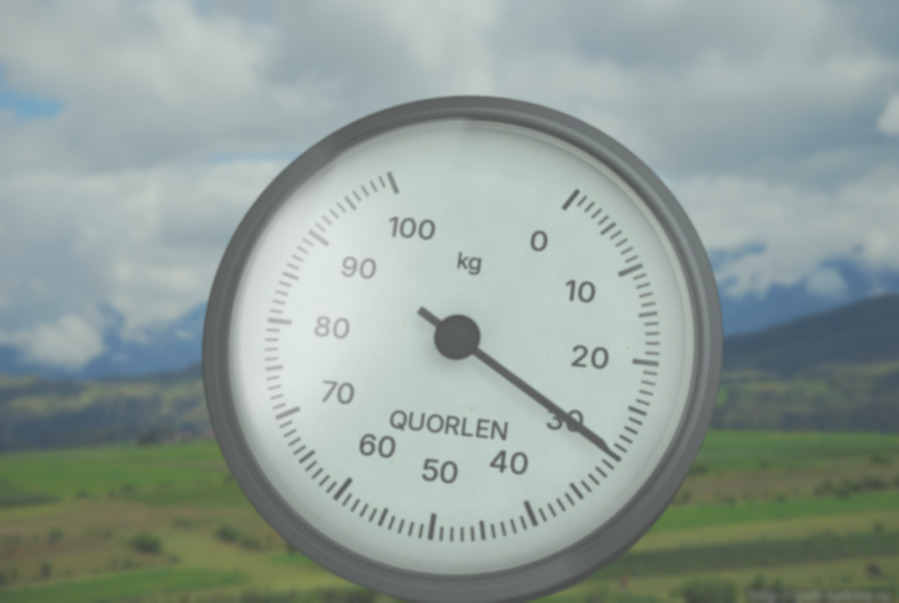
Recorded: 30 kg
